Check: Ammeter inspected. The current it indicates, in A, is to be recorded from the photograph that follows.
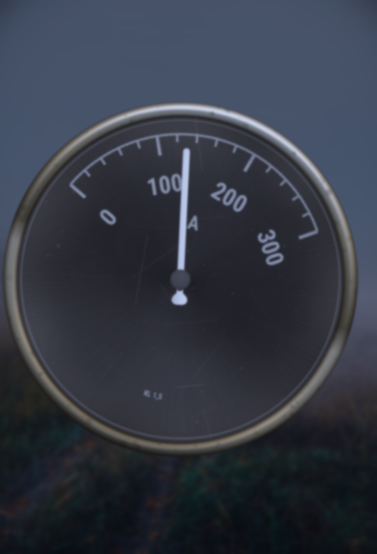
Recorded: 130 A
